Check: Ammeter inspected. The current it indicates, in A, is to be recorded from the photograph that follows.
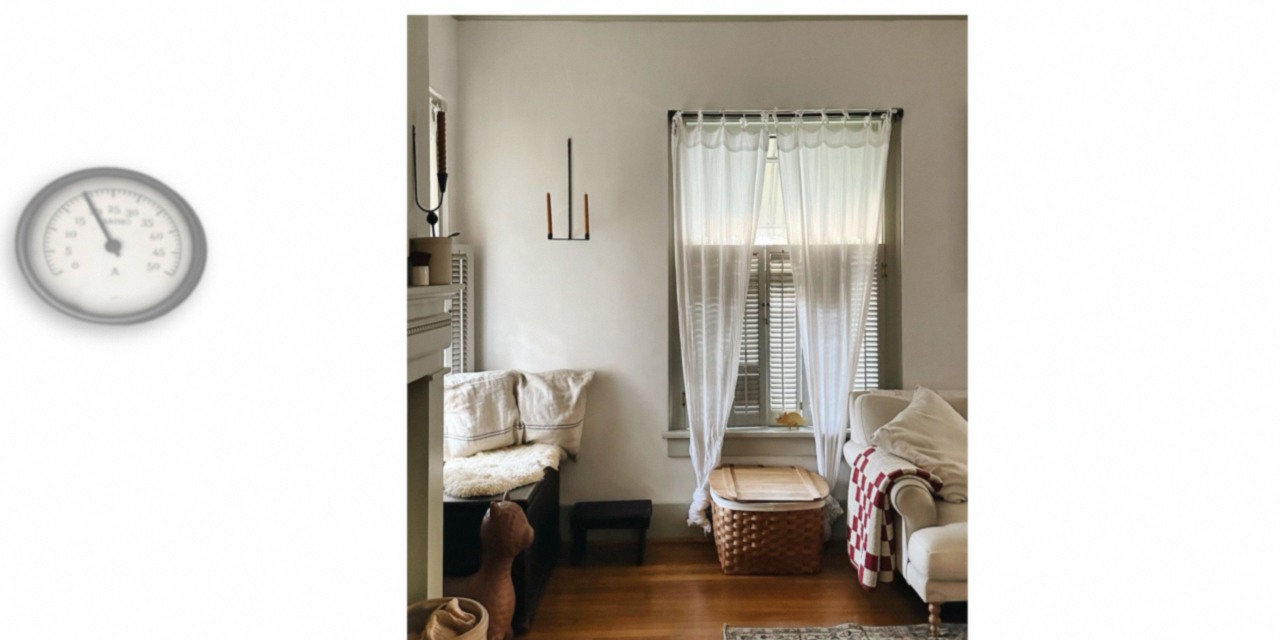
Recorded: 20 A
